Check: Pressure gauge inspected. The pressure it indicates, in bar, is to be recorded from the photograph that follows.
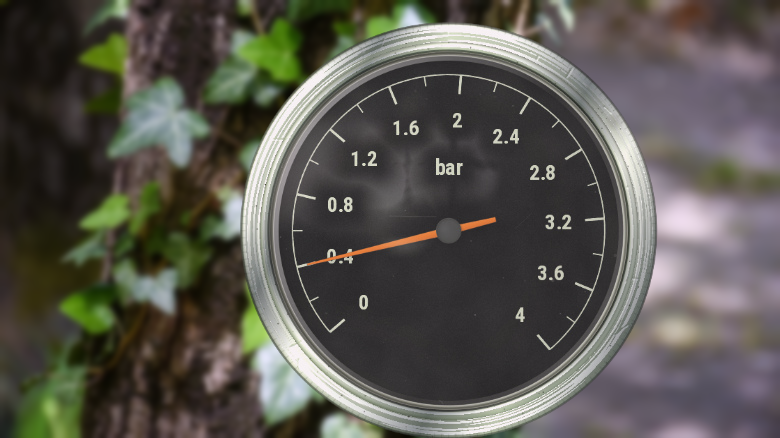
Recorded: 0.4 bar
